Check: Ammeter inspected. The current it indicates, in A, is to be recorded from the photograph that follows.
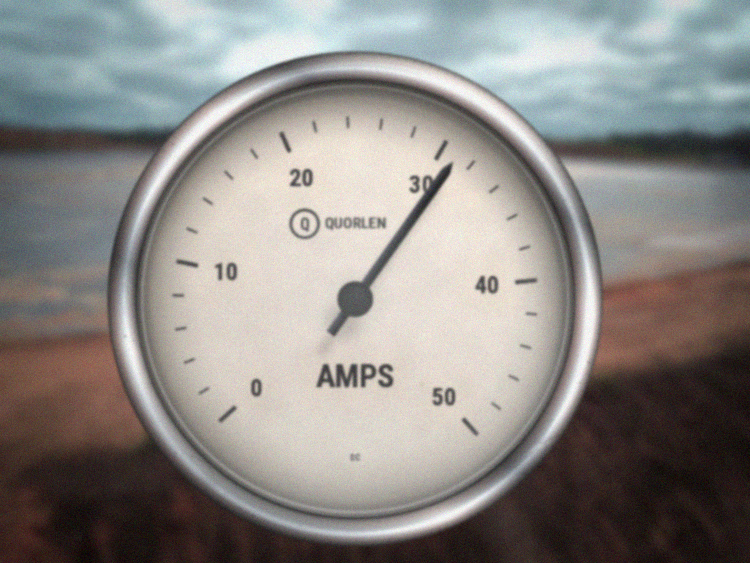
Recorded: 31 A
